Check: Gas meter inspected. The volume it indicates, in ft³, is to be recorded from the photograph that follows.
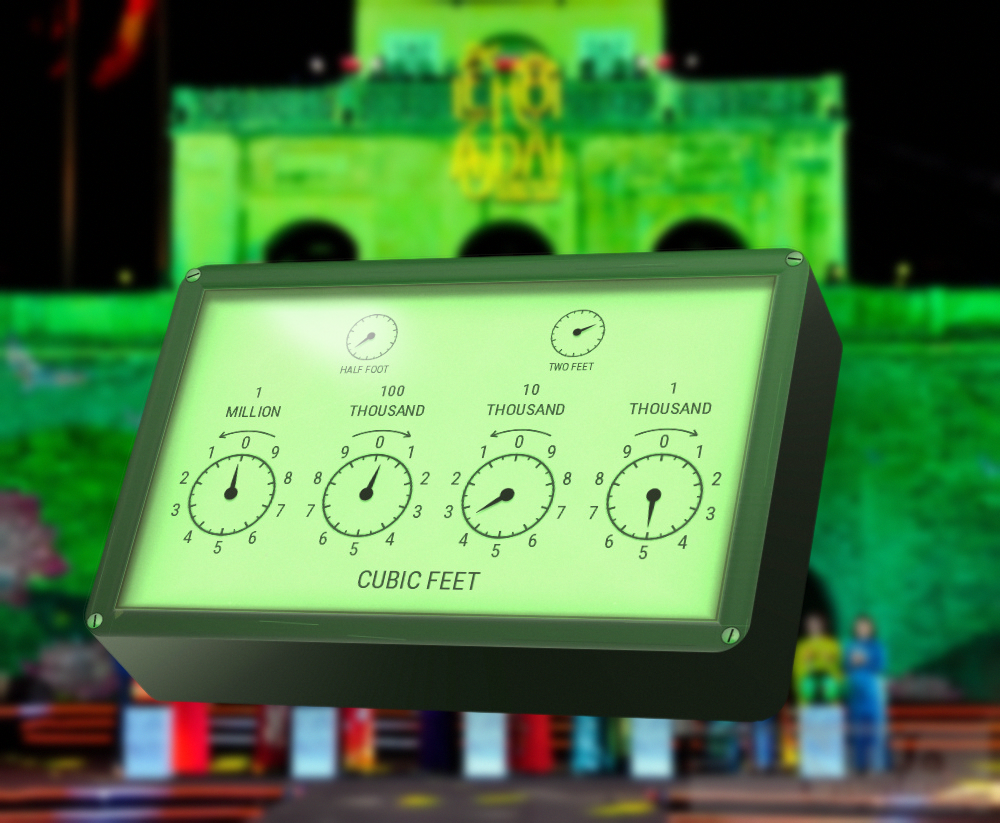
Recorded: 3500 ft³
